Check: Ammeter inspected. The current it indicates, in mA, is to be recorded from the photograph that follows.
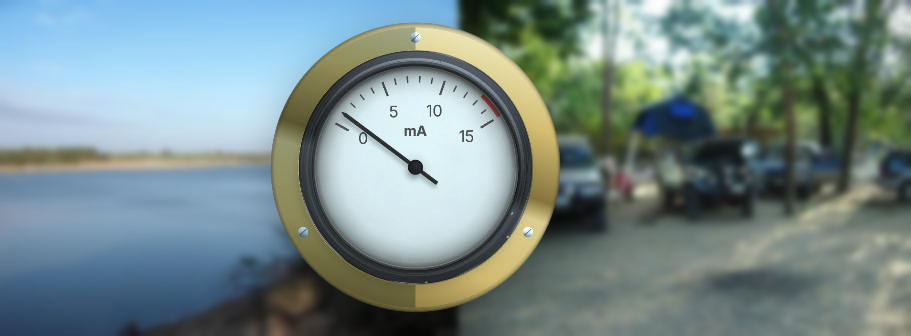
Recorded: 1 mA
